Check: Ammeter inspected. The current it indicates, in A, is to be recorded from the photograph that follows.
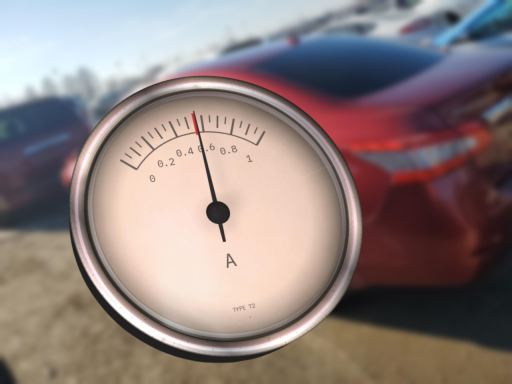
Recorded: 0.55 A
